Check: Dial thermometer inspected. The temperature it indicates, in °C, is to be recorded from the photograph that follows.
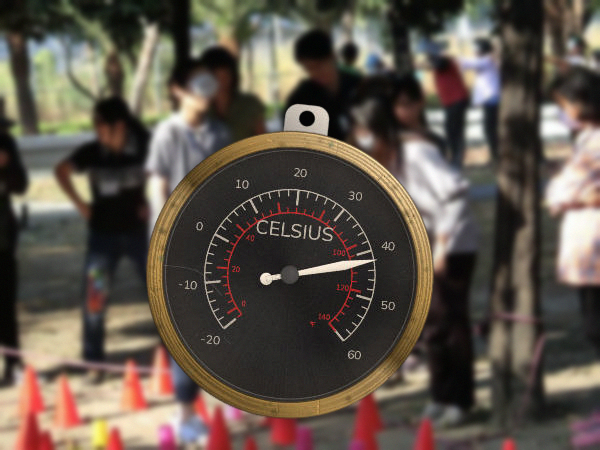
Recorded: 42 °C
